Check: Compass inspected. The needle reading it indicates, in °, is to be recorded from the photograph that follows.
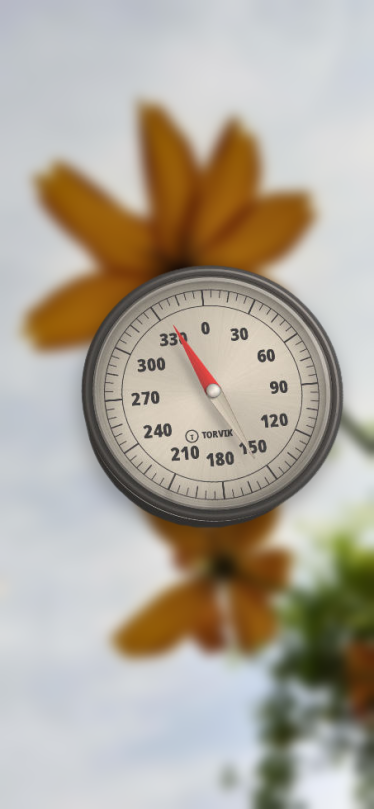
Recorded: 335 °
